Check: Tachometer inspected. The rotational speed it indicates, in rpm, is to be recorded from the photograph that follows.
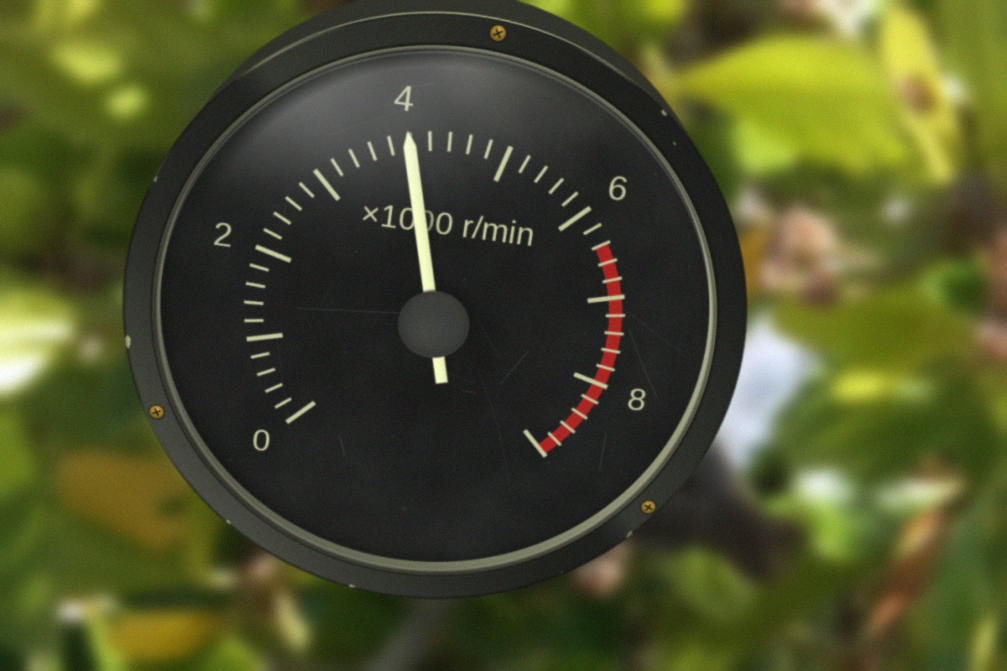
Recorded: 4000 rpm
